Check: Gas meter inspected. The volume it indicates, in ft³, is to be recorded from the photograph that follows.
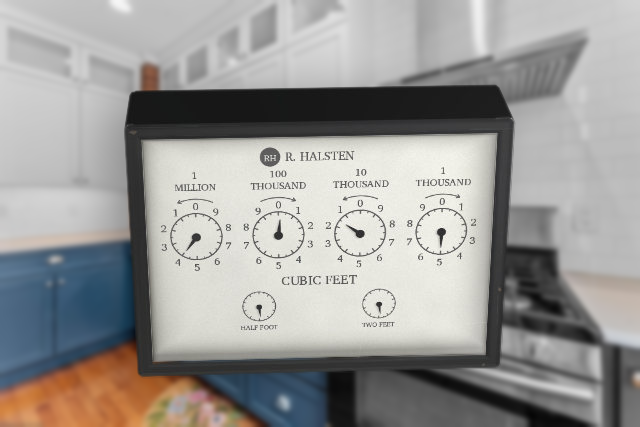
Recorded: 401500 ft³
